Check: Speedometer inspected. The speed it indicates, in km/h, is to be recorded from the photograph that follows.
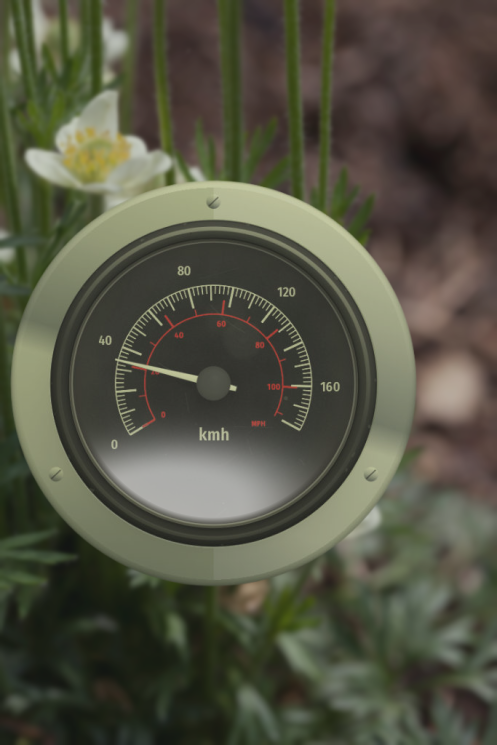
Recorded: 34 km/h
